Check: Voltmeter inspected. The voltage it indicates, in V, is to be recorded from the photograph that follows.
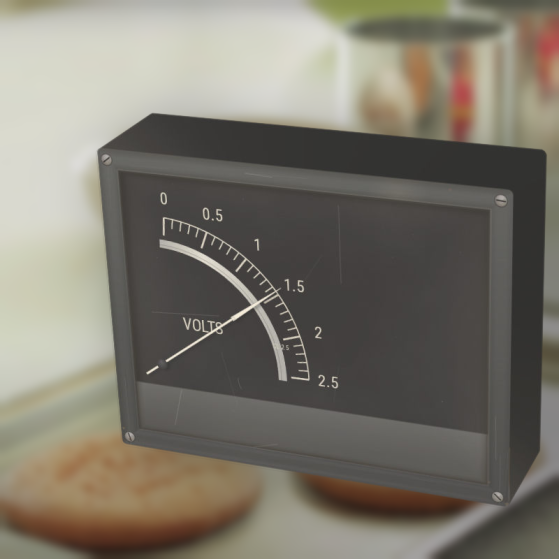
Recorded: 1.45 V
